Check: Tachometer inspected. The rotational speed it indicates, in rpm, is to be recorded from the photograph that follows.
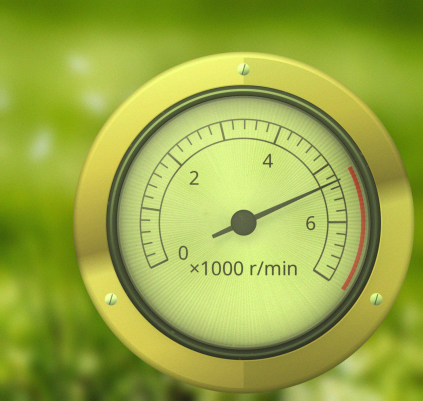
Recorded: 5300 rpm
